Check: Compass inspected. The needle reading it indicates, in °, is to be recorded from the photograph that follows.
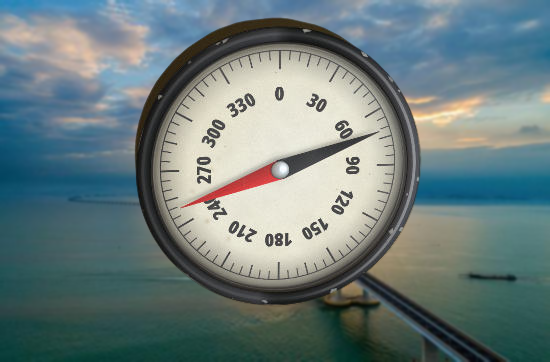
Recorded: 250 °
